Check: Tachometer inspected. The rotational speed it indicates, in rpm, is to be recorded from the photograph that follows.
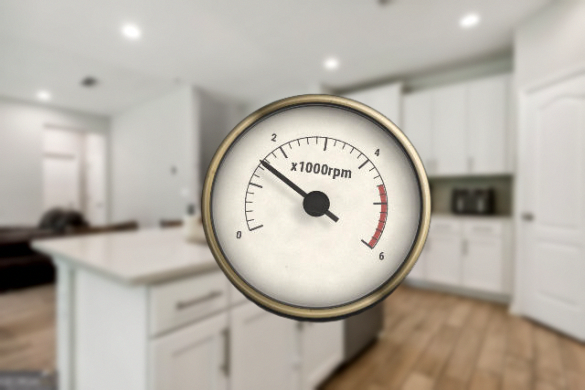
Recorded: 1500 rpm
